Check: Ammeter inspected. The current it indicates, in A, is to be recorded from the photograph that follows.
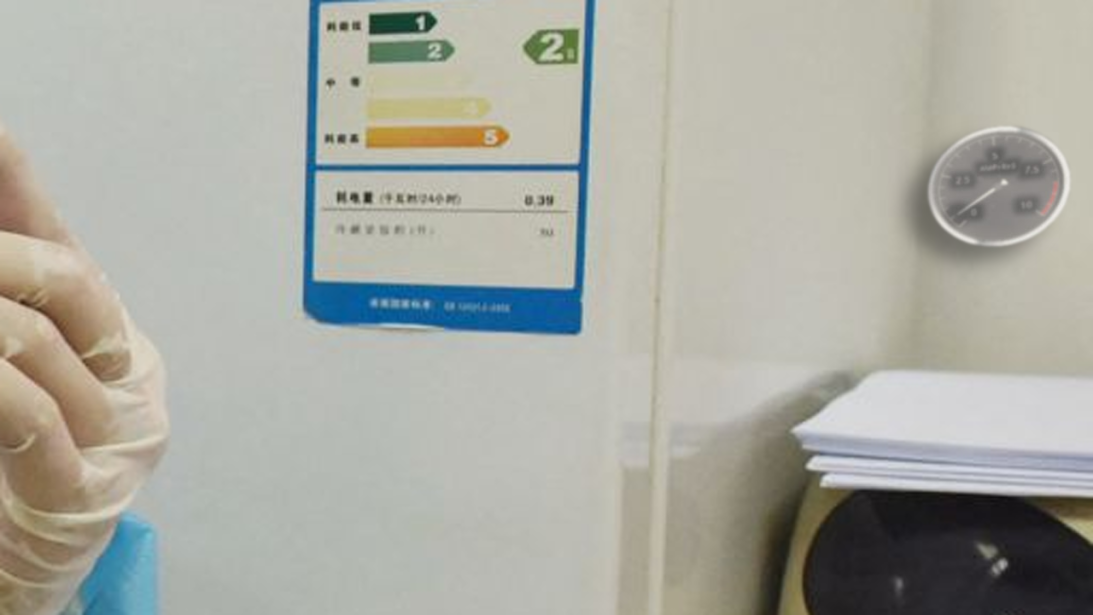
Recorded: 0.5 A
